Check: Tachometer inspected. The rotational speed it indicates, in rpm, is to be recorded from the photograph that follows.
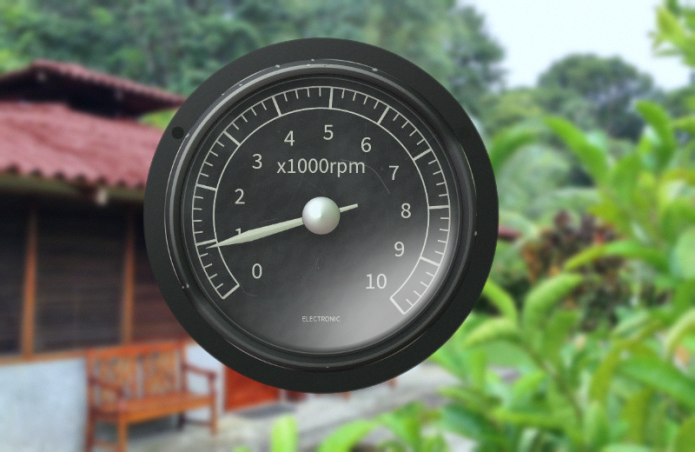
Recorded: 900 rpm
